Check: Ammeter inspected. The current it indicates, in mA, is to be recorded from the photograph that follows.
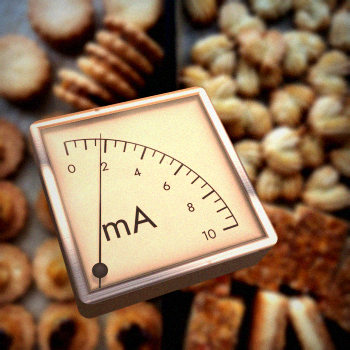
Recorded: 1.75 mA
